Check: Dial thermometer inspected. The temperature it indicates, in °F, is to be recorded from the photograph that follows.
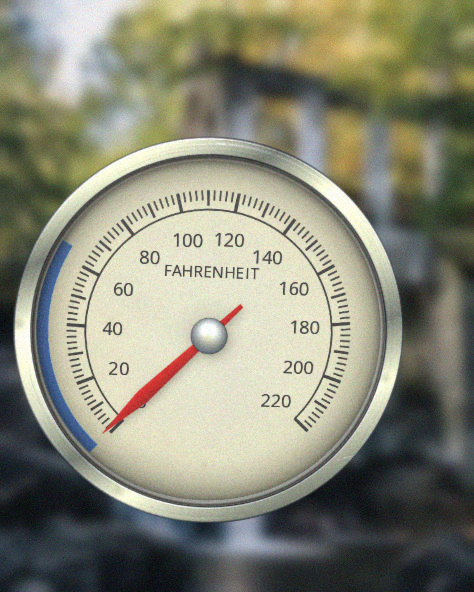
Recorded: 2 °F
